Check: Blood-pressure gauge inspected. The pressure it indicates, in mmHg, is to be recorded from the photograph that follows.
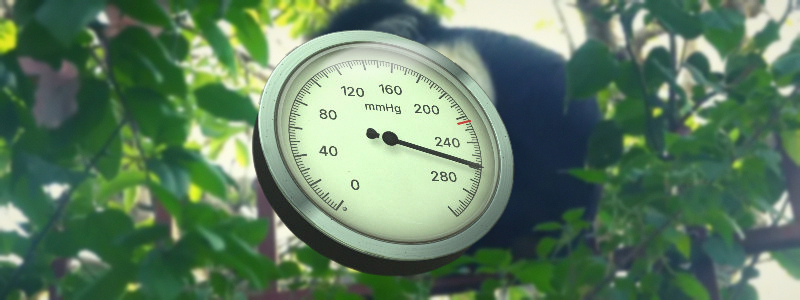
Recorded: 260 mmHg
